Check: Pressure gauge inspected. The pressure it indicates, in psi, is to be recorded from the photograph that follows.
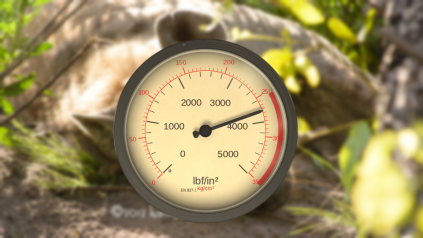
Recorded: 3800 psi
